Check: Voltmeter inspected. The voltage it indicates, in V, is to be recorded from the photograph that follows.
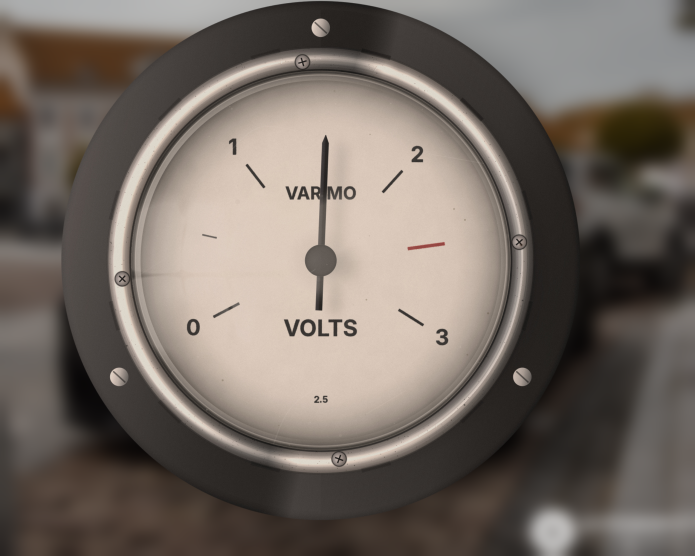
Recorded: 1.5 V
